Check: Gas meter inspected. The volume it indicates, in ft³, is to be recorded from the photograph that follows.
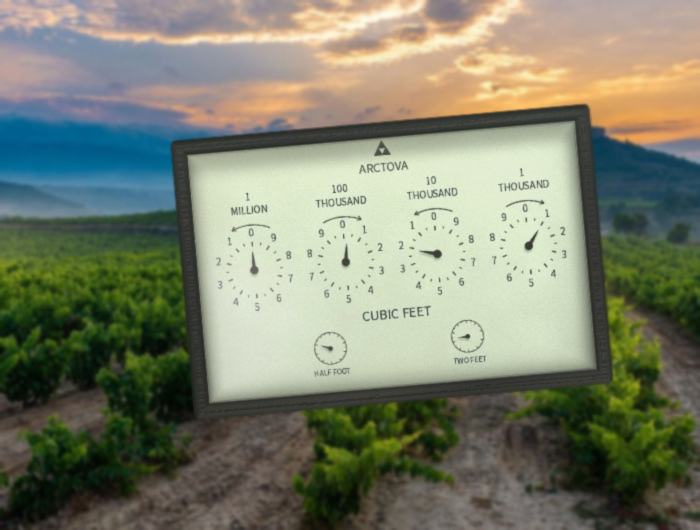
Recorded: 2100 ft³
